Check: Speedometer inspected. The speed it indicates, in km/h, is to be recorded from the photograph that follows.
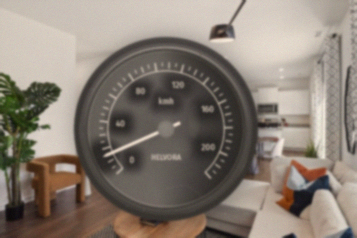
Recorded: 15 km/h
